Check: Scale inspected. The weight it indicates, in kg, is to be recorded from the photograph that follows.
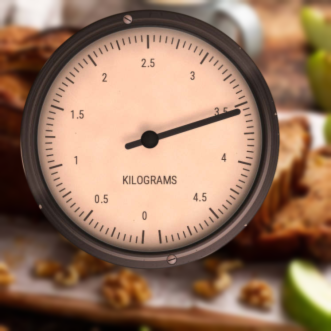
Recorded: 3.55 kg
